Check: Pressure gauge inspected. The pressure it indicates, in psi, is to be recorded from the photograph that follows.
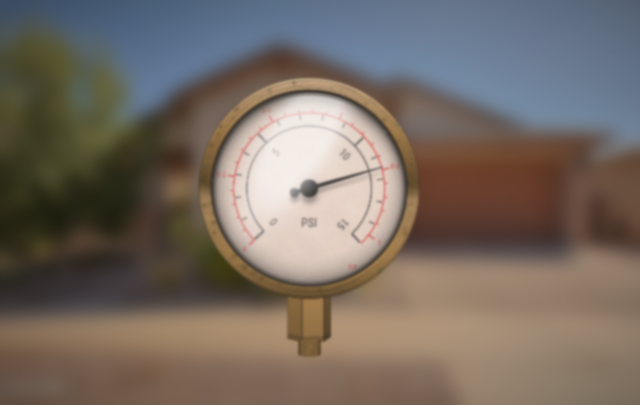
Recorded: 11.5 psi
